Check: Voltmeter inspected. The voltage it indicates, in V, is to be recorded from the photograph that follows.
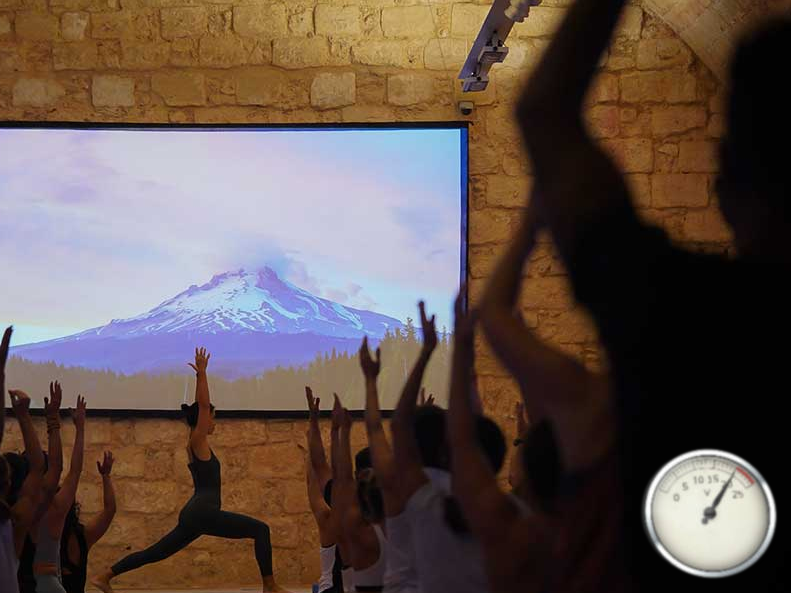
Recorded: 20 V
